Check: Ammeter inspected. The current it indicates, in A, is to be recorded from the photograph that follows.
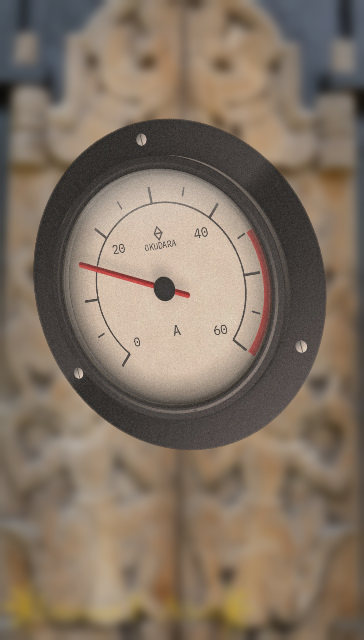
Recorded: 15 A
